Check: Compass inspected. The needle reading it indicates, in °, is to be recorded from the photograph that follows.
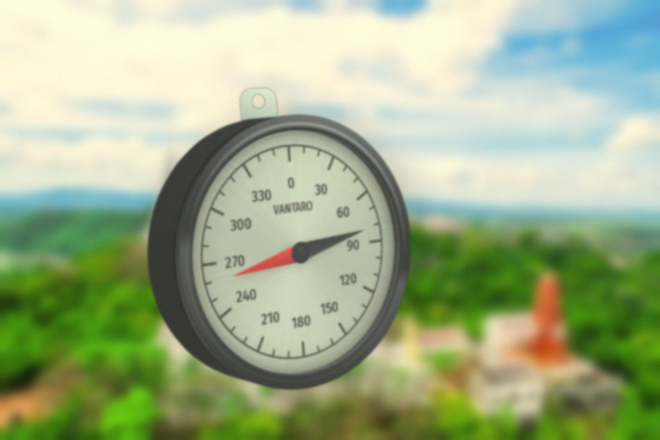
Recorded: 260 °
